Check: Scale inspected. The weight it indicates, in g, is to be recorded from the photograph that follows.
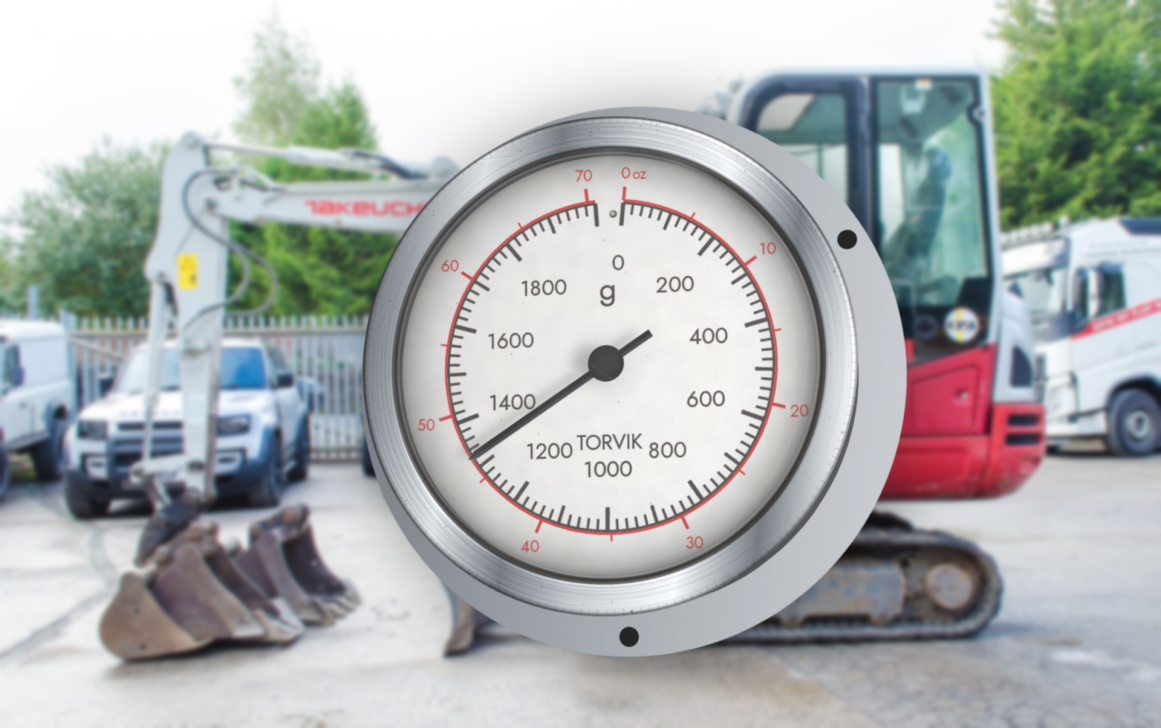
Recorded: 1320 g
